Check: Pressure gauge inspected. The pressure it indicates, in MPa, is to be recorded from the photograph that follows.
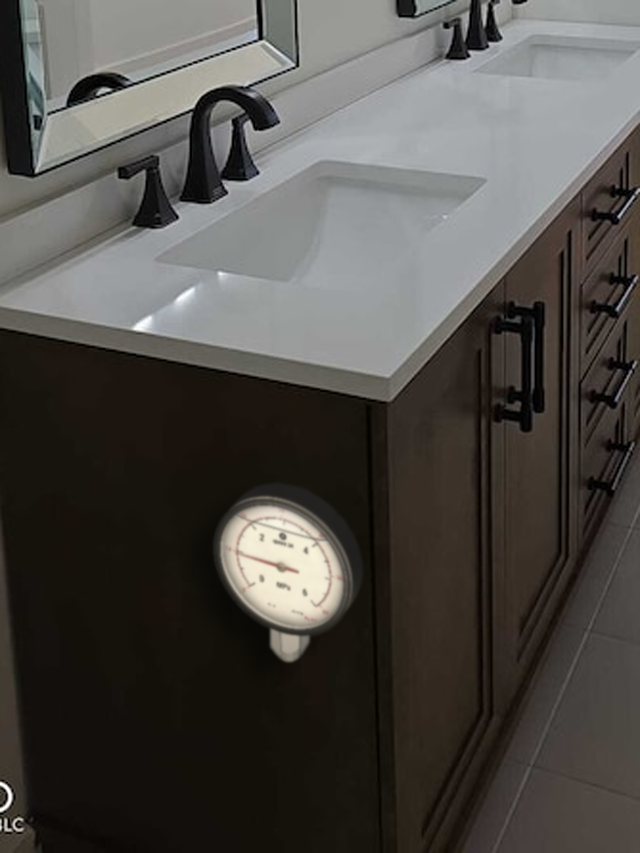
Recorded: 1 MPa
